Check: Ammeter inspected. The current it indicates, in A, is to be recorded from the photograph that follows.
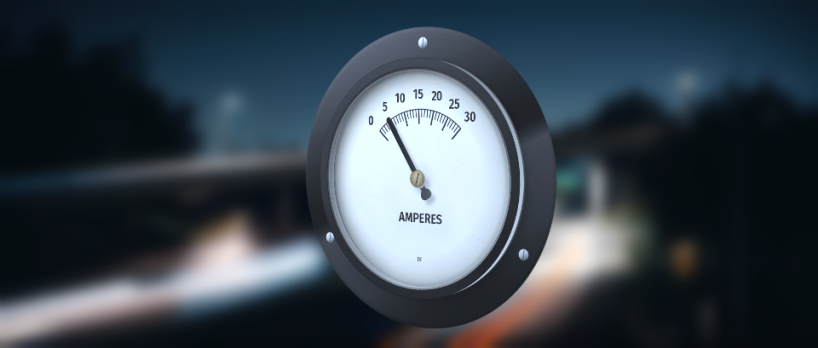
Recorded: 5 A
